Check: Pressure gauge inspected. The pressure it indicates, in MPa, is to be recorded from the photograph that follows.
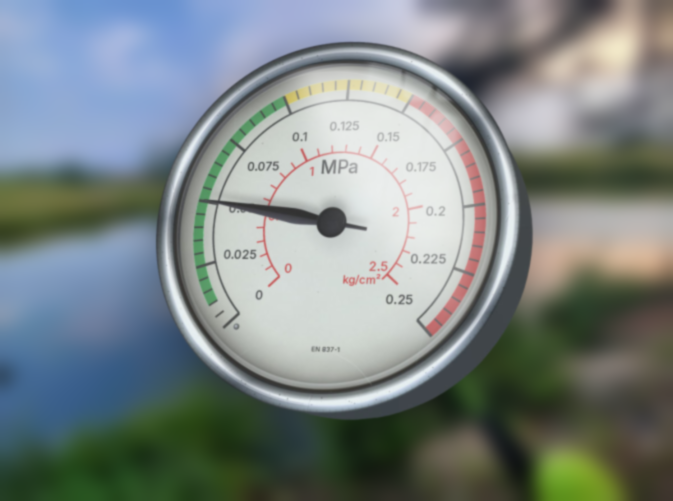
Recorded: 0.05 MPa
